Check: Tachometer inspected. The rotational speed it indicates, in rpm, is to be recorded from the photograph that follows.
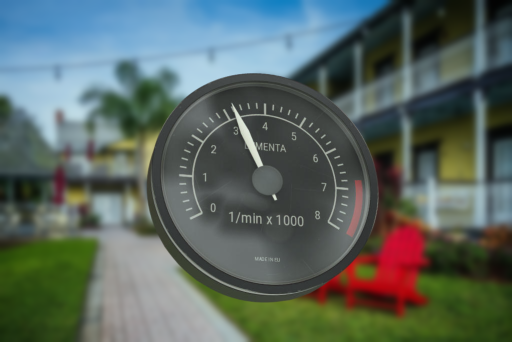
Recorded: 3200 rpm
